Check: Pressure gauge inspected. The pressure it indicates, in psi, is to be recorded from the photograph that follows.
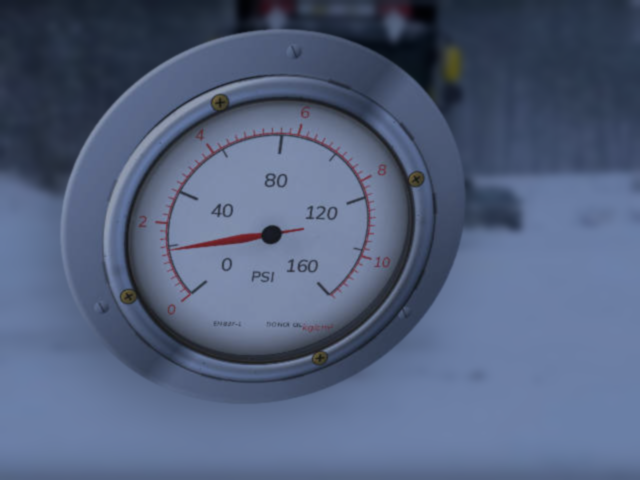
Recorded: 20 psi
